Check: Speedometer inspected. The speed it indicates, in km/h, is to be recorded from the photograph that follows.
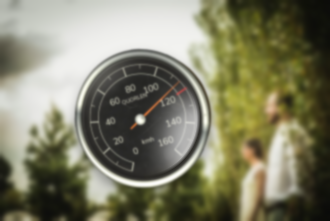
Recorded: 115 km/h
